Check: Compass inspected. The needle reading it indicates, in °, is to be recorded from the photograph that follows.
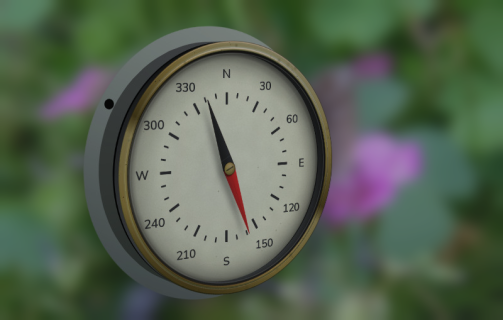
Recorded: 160 °
